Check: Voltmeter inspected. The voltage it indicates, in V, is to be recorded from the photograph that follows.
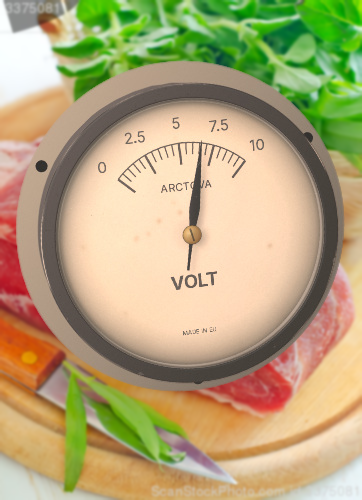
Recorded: 6.5 V
